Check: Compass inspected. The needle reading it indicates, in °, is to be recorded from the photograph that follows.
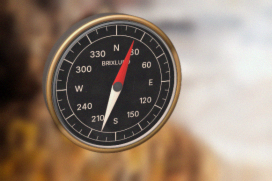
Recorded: 20 °
